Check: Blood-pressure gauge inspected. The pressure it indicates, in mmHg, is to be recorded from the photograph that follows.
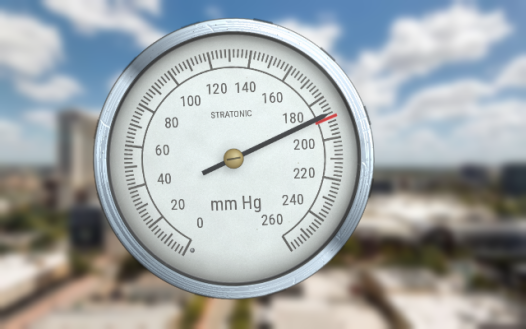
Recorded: 188 mmHg
